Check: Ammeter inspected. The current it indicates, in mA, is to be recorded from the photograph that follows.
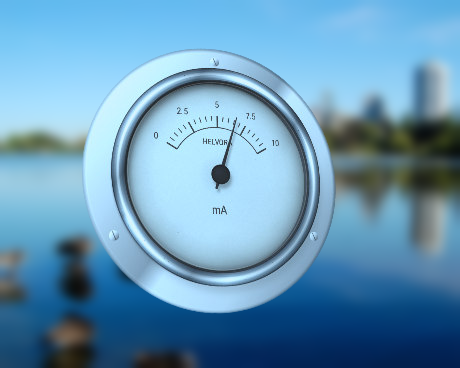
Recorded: 6.5 mA
